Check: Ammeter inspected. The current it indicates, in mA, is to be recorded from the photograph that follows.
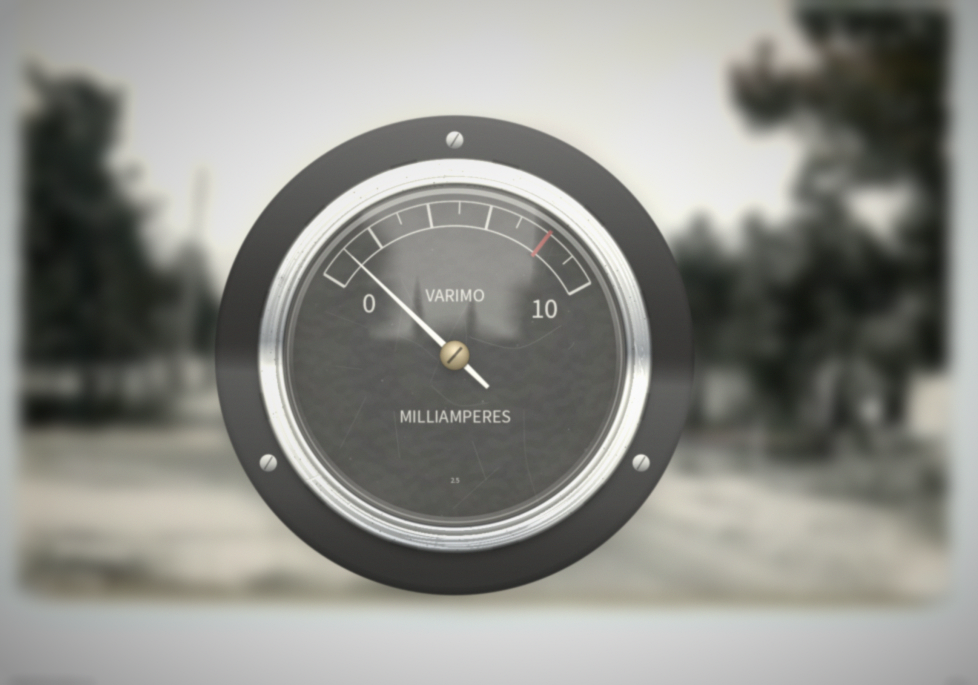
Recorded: 1 mA
